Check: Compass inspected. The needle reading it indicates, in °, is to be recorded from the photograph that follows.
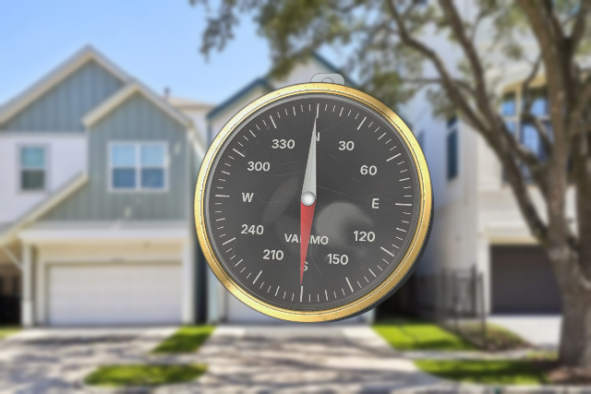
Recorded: 180 °
